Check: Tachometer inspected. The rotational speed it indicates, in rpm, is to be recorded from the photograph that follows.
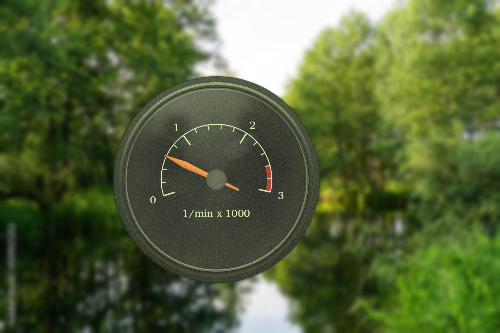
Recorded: 600 rpm
